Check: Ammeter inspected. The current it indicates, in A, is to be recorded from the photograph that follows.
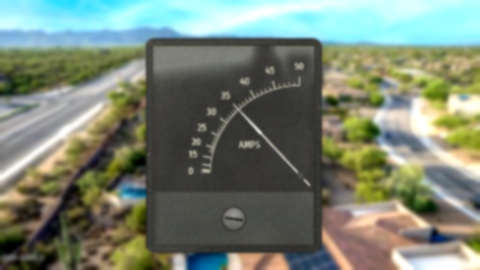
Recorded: 35 A
